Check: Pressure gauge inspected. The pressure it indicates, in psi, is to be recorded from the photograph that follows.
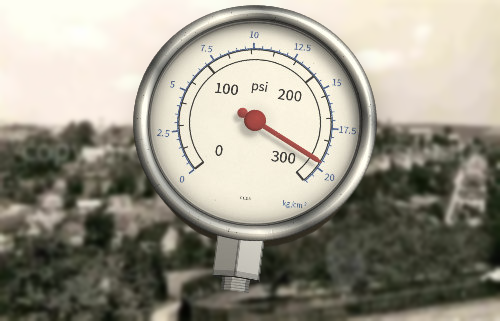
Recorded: 280 psi
